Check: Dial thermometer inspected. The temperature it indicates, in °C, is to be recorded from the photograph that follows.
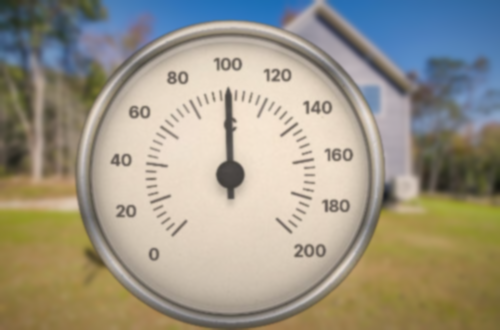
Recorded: 100 °C
